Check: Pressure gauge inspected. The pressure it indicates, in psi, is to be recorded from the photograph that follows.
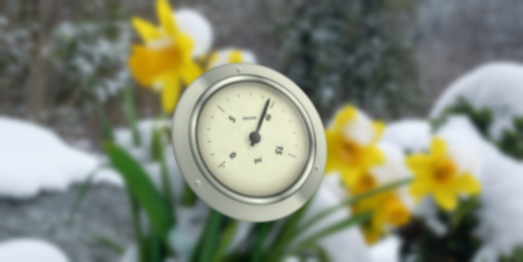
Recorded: 9.5 psi
